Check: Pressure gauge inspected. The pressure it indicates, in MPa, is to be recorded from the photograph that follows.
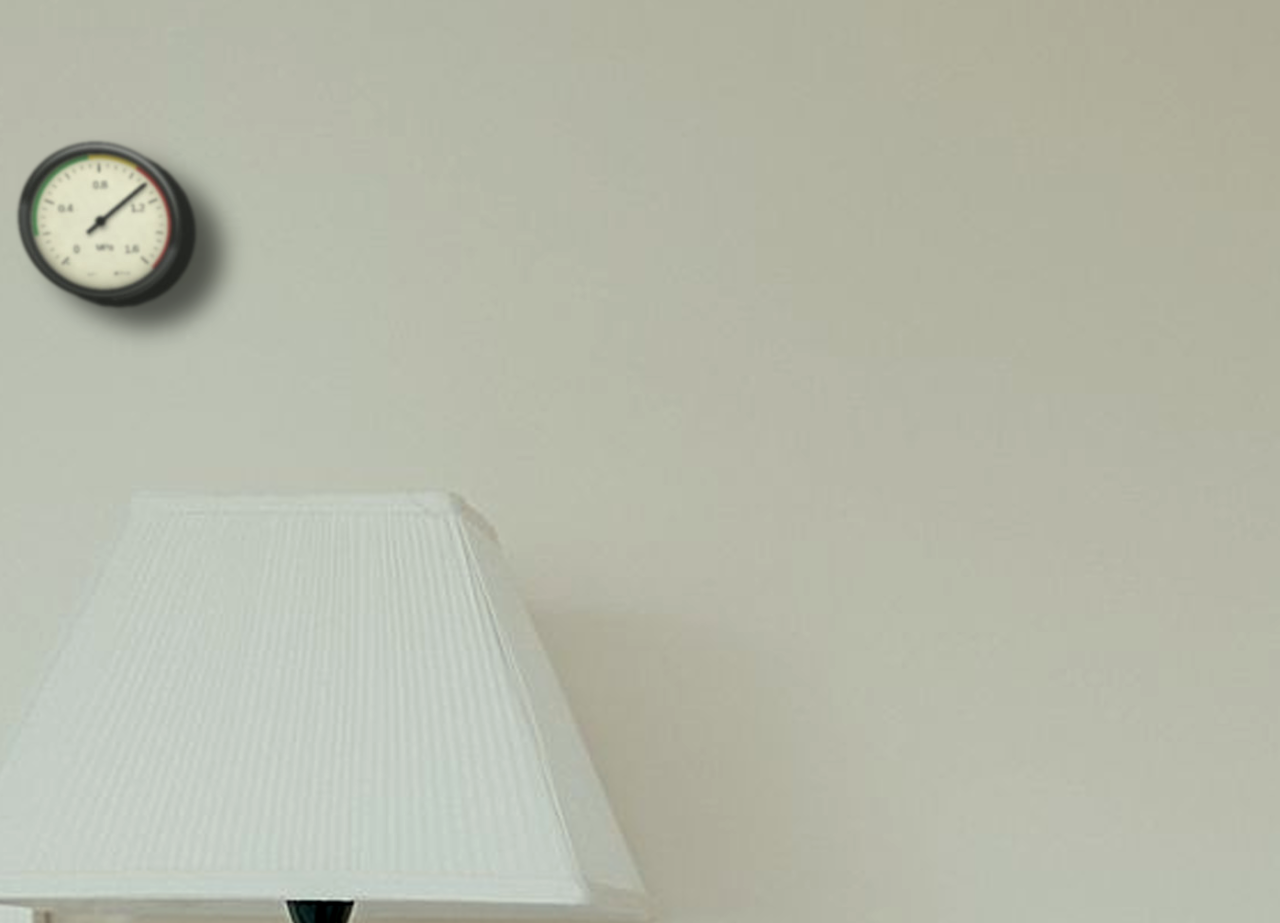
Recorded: 1.1 MPa
